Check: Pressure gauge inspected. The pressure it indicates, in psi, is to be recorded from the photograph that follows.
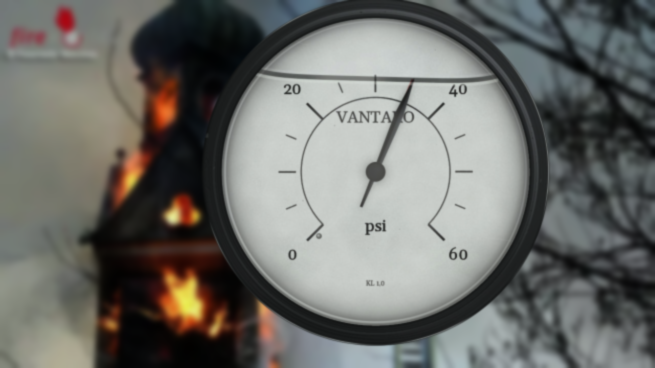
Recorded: 35 psi
